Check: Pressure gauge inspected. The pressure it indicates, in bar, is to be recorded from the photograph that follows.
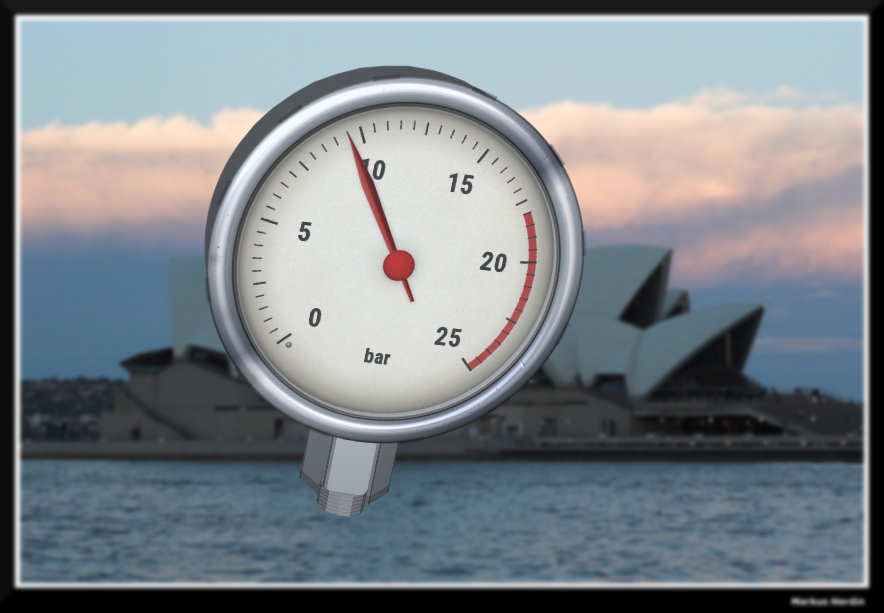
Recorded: 9.5 bar
